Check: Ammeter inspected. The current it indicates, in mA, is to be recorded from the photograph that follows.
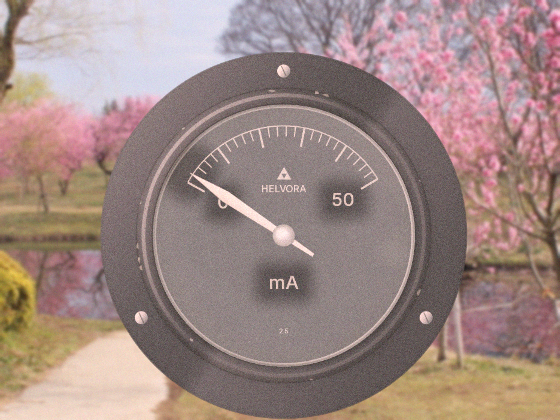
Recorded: 2 mA
